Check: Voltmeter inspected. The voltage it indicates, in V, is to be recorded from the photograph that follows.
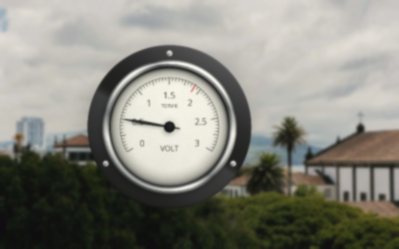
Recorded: 0.5 V
